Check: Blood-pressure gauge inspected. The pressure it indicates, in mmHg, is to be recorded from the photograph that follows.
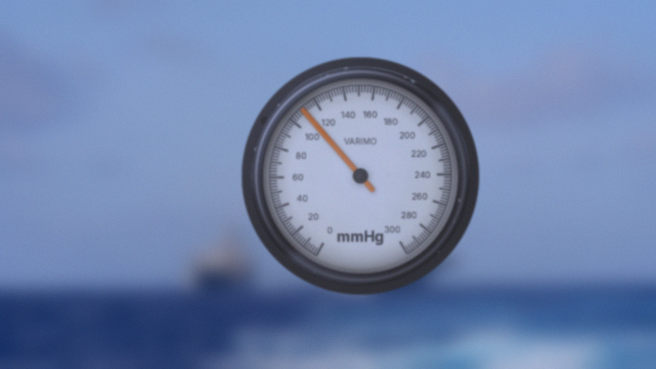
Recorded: 110 mmHg
